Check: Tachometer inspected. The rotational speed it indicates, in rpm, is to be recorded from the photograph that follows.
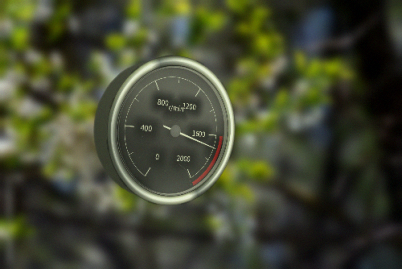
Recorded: 1700 rpm
